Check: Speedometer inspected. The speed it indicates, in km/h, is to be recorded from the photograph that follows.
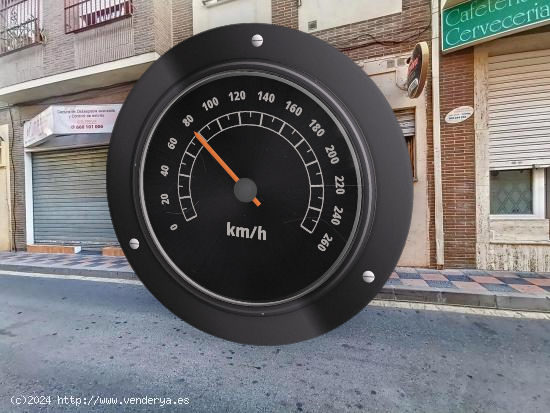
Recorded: 80 km/h
